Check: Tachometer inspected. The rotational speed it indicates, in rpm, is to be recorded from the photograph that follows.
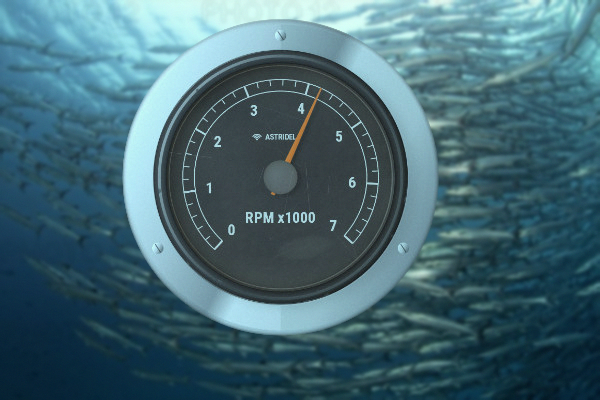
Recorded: 4200 rpm
